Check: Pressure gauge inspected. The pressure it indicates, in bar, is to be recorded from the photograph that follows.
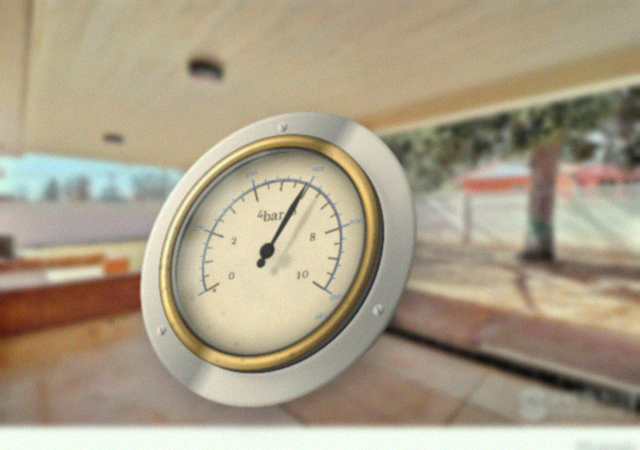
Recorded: 6 bar
